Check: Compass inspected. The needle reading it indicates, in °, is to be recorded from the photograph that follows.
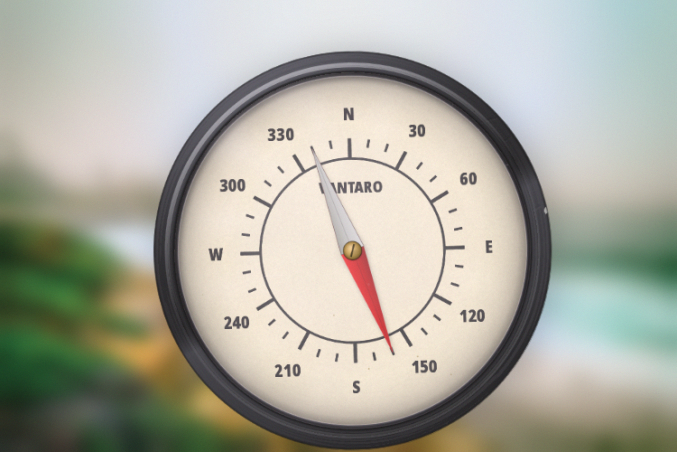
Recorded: 160 °
